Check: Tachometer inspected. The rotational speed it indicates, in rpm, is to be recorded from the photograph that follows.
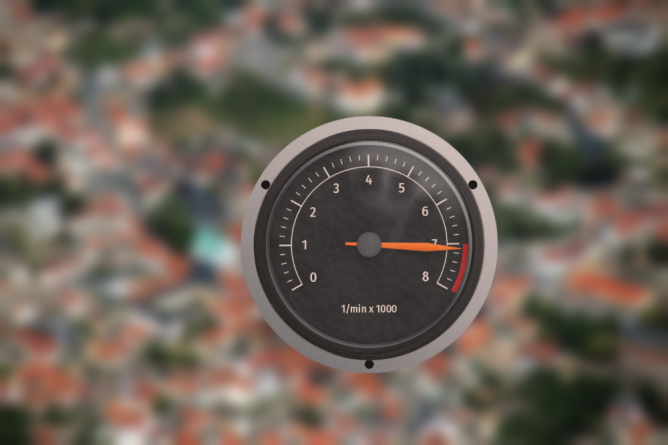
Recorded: 7100 rpm
